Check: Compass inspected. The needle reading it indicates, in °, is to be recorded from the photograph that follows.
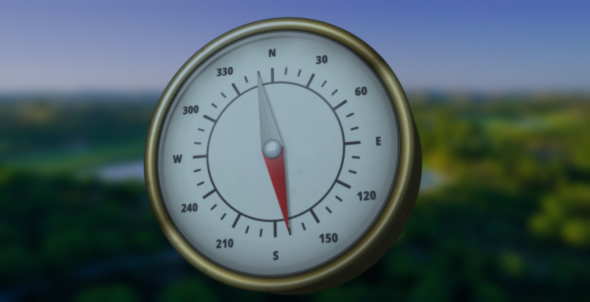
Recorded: 170 °
